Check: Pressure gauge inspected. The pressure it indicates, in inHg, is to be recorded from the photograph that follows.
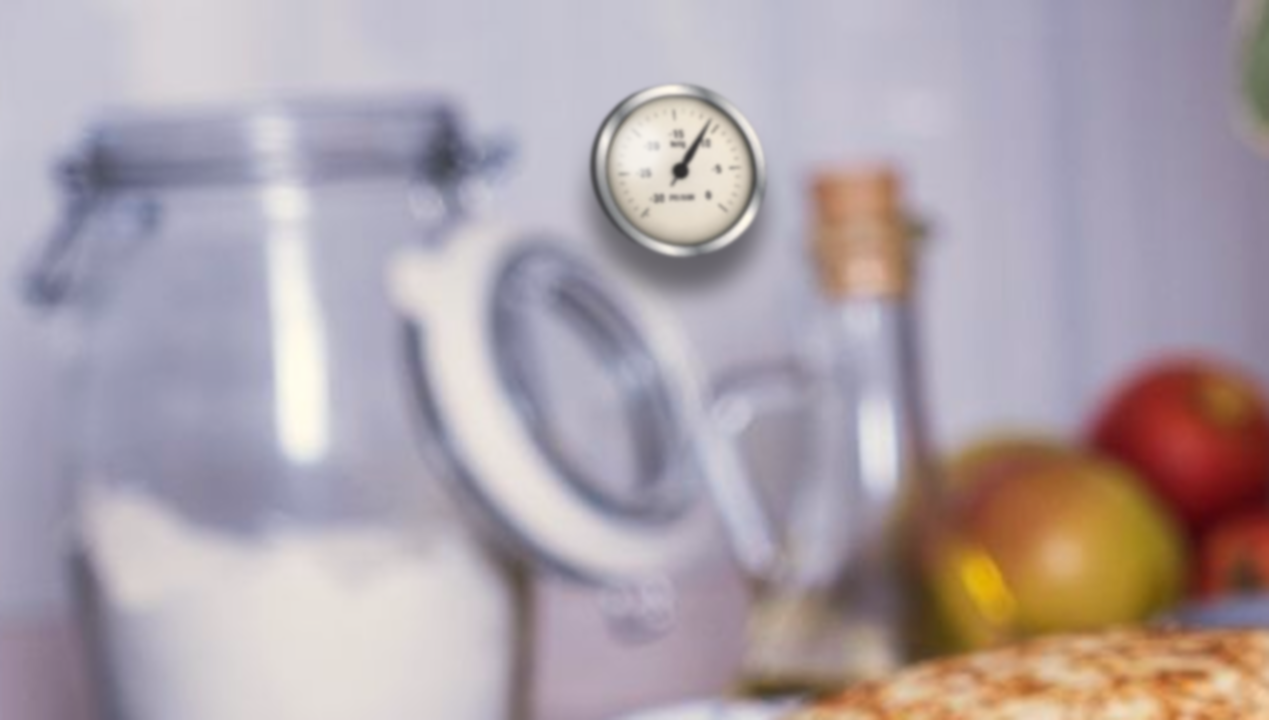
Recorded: -11 inHg
